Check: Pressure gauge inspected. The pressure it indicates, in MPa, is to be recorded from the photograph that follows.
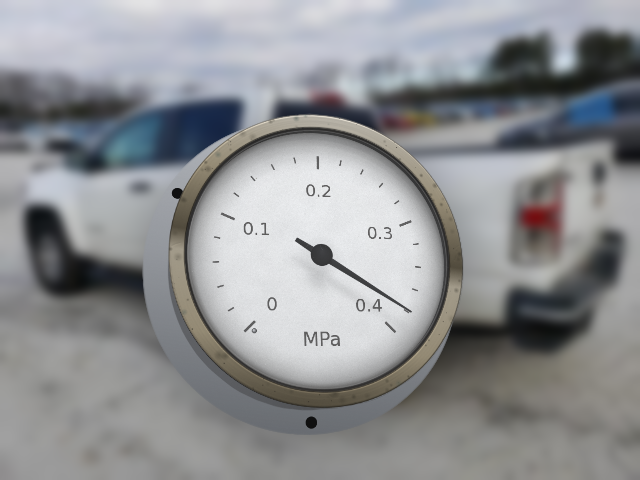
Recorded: 0.38 MPa
